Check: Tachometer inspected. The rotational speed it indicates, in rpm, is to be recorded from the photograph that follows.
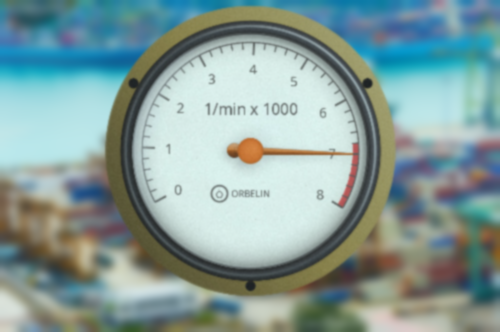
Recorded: 7000 rpm
